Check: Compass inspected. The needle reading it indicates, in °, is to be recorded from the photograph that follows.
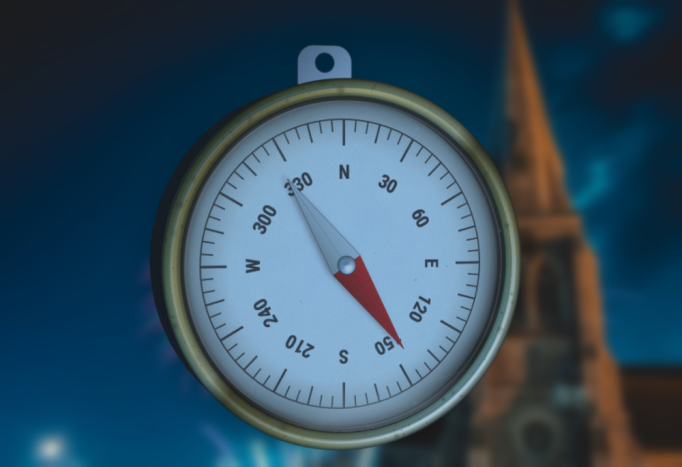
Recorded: 145 °
